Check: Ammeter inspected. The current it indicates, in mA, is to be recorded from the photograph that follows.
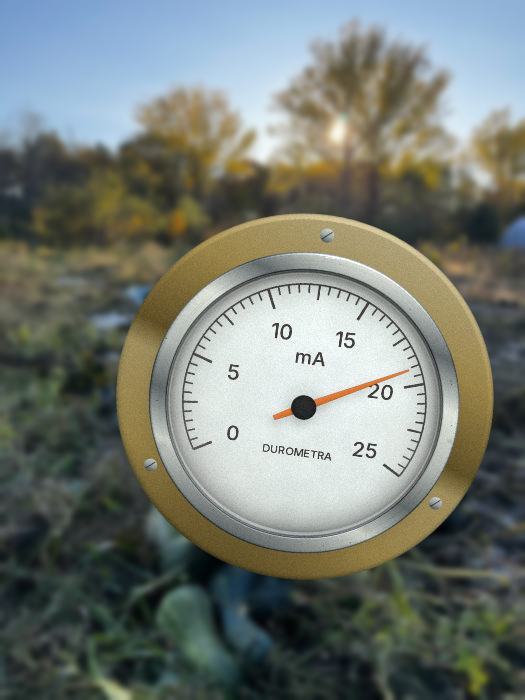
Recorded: 19 mA
